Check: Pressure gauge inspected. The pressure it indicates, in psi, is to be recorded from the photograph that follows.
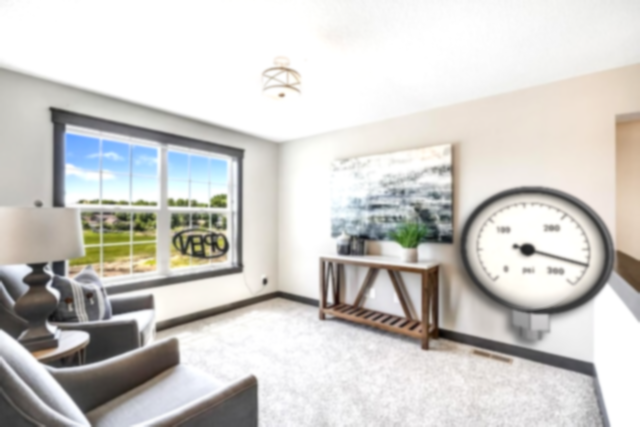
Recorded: 270 psi
